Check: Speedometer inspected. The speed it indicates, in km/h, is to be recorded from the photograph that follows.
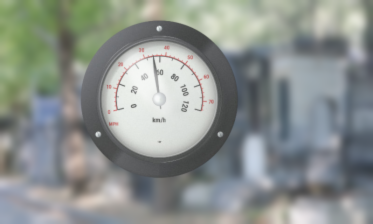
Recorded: 55 km/h
